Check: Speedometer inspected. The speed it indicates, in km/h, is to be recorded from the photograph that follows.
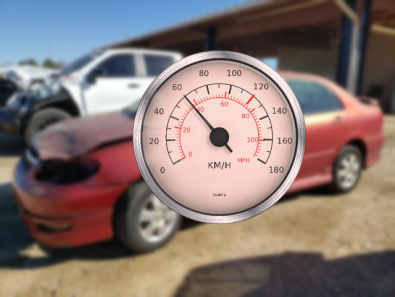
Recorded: 60 km/h
